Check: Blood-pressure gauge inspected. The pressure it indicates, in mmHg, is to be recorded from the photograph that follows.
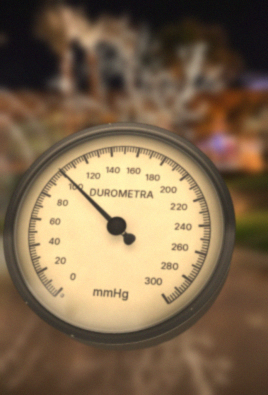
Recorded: 100 mmHg
